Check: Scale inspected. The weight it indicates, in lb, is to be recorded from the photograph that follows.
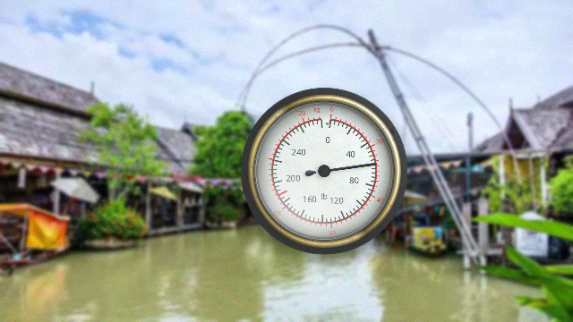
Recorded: 60 lb
